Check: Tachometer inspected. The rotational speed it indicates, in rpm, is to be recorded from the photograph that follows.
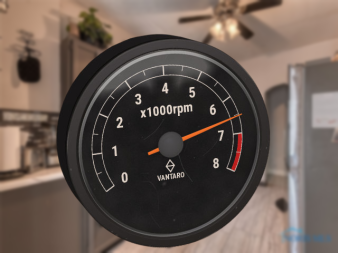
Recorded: 6500 rpm
